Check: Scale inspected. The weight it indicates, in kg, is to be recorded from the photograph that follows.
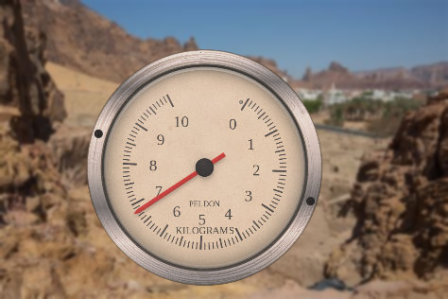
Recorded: 6.8 kg
